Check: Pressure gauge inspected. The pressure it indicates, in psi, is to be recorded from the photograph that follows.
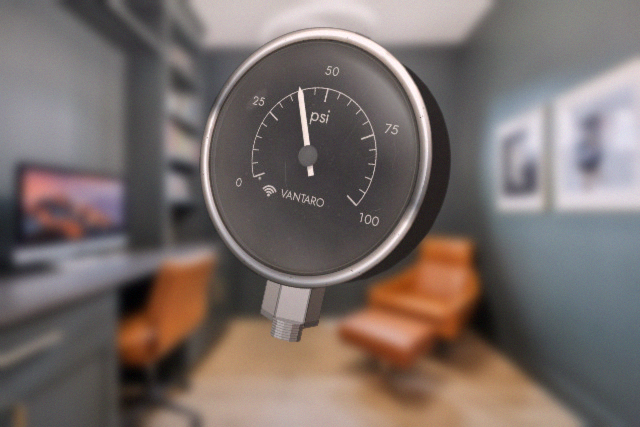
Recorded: 40 psi
